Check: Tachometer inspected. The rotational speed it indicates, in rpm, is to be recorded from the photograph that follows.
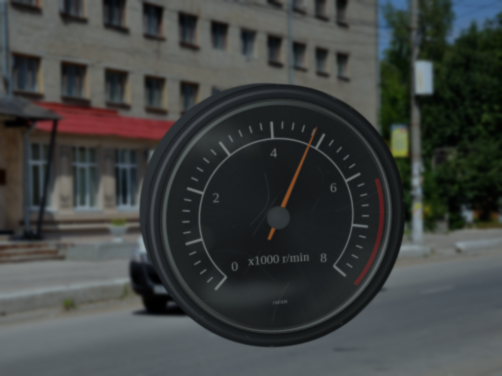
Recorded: 4800 rpm
